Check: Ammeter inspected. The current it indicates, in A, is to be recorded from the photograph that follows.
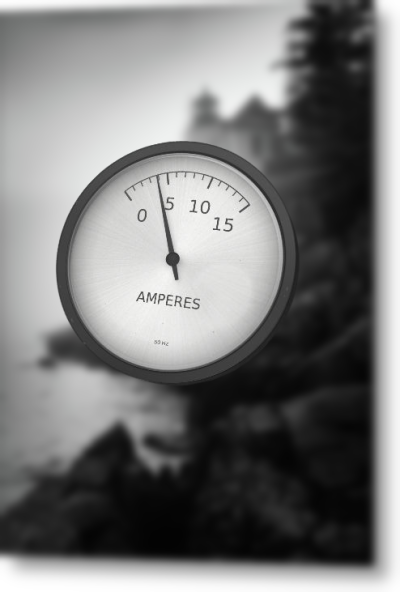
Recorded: 4 A
